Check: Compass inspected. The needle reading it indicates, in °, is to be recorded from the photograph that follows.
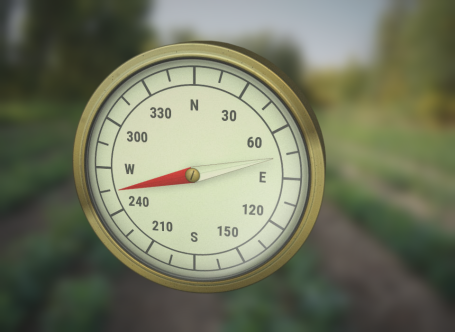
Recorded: 255 °
